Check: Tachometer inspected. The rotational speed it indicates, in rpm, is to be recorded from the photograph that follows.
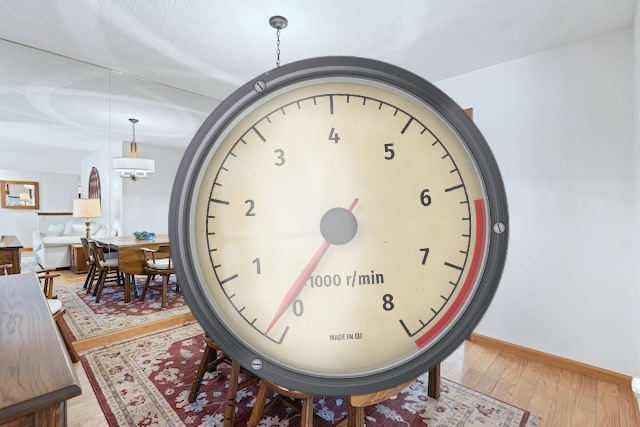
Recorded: 200 rpm
